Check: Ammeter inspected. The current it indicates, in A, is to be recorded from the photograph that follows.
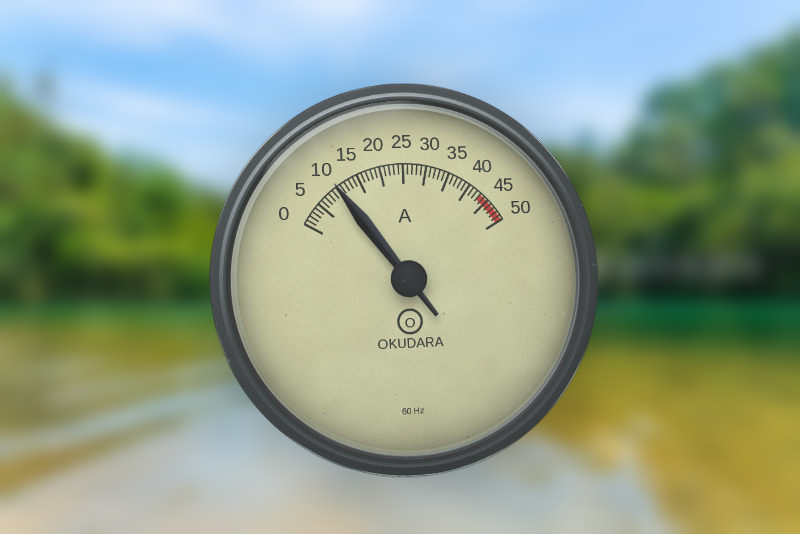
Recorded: 10 A
